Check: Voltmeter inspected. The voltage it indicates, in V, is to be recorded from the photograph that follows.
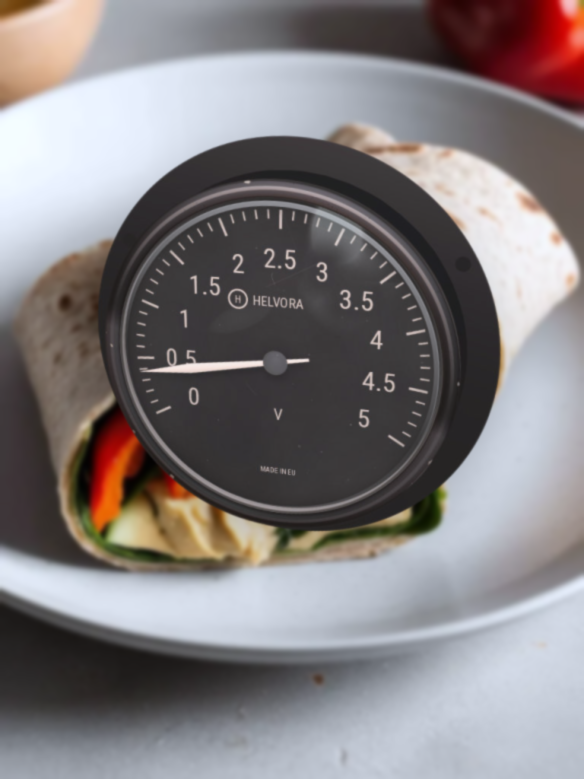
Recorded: 0.4 V
